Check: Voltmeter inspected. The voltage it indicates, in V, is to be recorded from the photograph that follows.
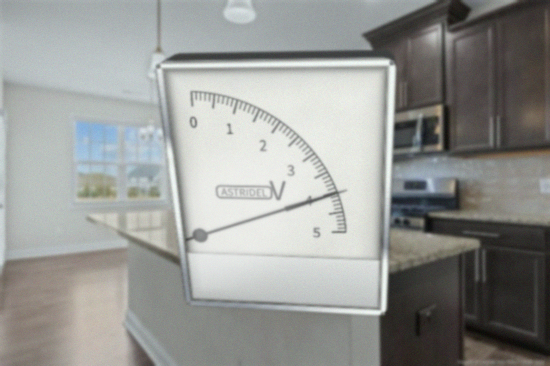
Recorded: 4 V
